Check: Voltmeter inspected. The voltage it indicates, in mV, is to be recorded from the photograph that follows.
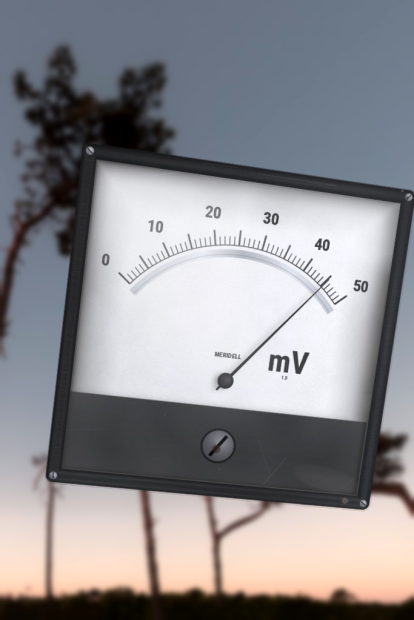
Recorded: 45 mV
